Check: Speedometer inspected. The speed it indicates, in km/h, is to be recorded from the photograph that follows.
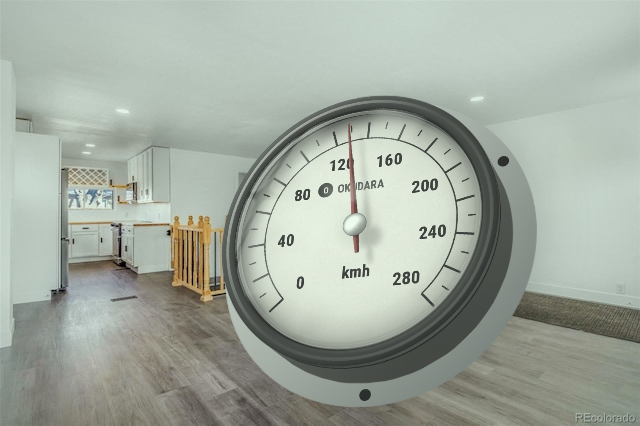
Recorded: 130 km/h
